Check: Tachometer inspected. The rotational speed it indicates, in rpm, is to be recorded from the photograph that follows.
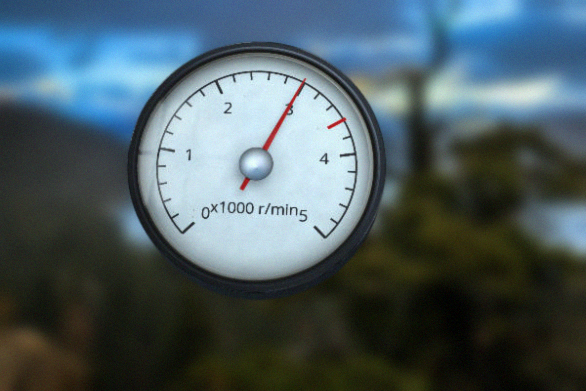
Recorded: 3000 rpm
